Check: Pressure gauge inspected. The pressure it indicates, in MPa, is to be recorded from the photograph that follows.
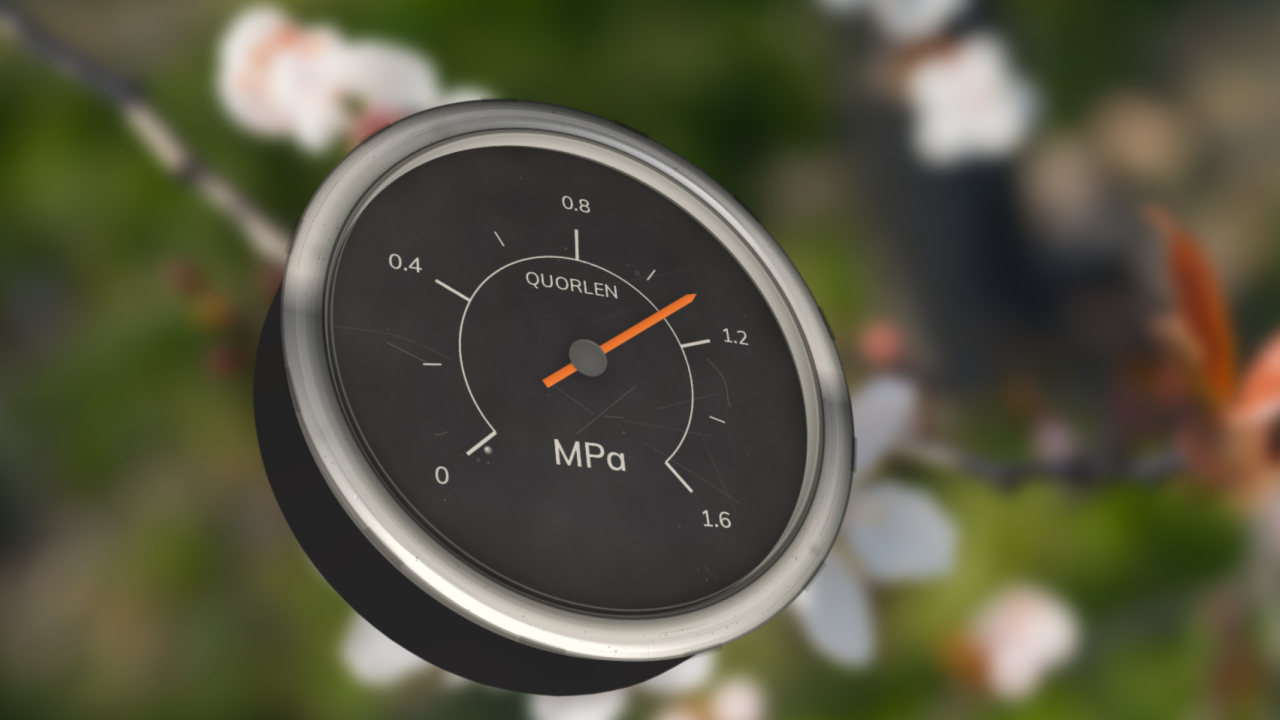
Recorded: 1.1 MPa
